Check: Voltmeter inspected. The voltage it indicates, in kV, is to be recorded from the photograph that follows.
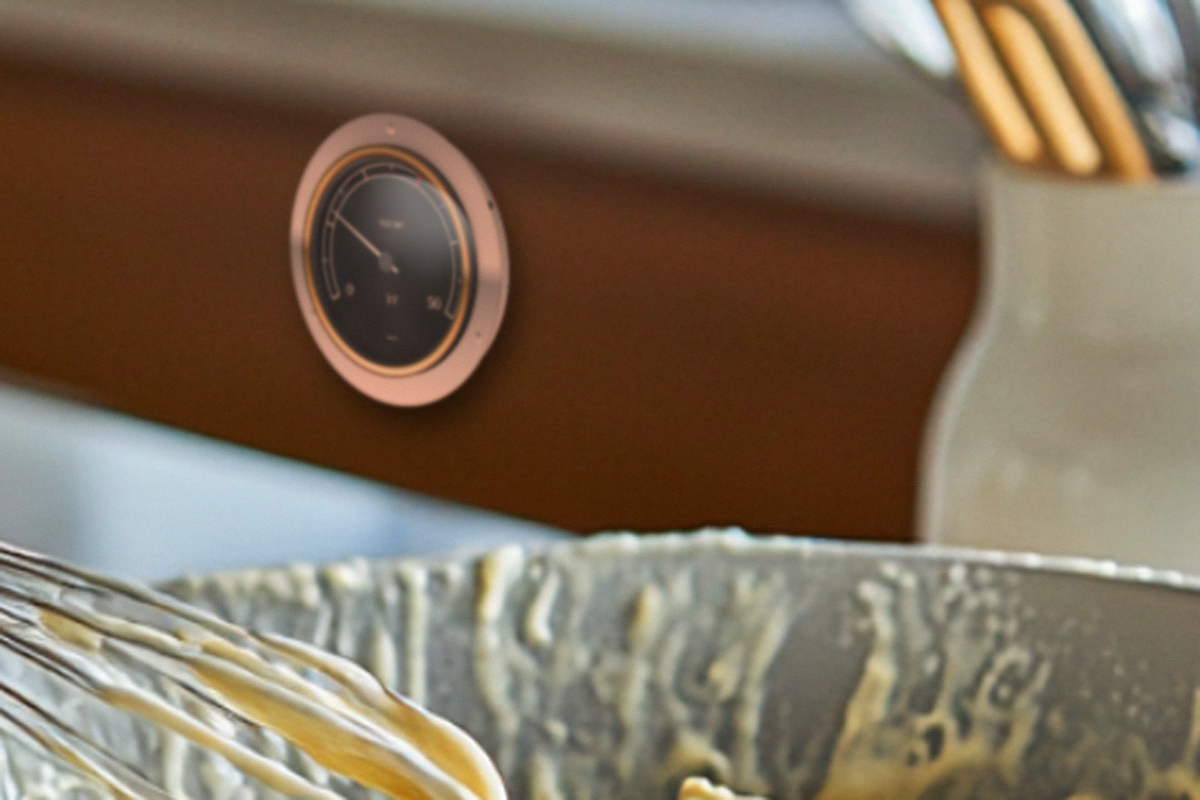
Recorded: 12.5 kV
